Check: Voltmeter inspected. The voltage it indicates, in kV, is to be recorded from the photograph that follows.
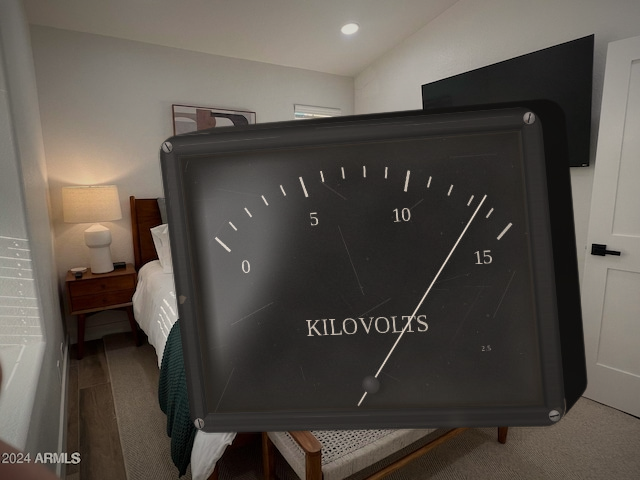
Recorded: 13.5 kV
